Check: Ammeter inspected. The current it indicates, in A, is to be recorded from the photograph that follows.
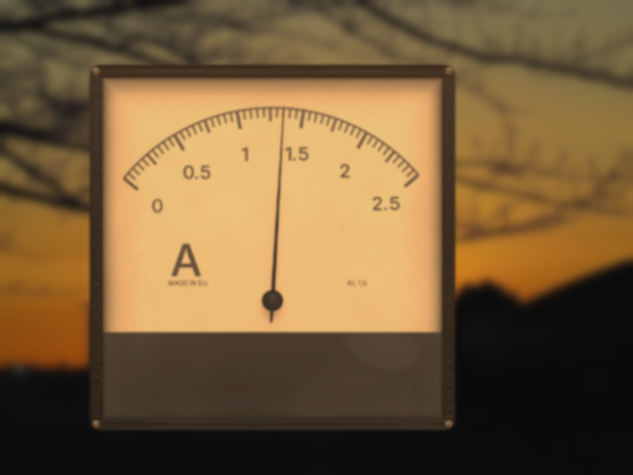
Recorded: 1.35 A
